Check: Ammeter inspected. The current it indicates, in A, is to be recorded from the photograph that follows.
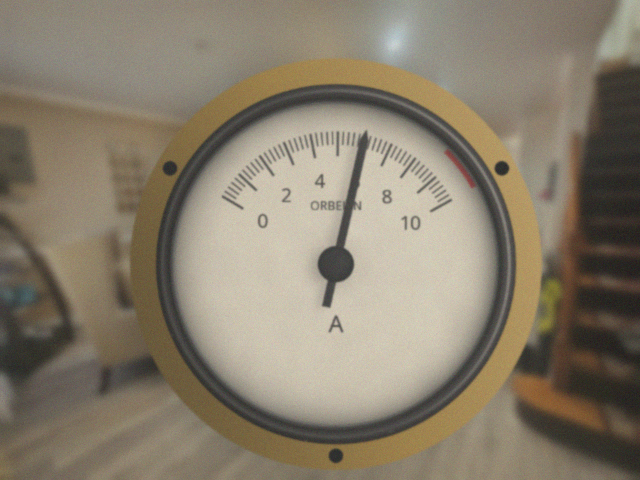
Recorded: 6 A
